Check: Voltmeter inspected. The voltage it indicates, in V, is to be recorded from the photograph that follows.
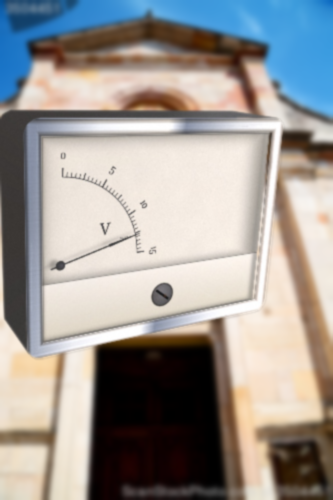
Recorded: 12.5 V
